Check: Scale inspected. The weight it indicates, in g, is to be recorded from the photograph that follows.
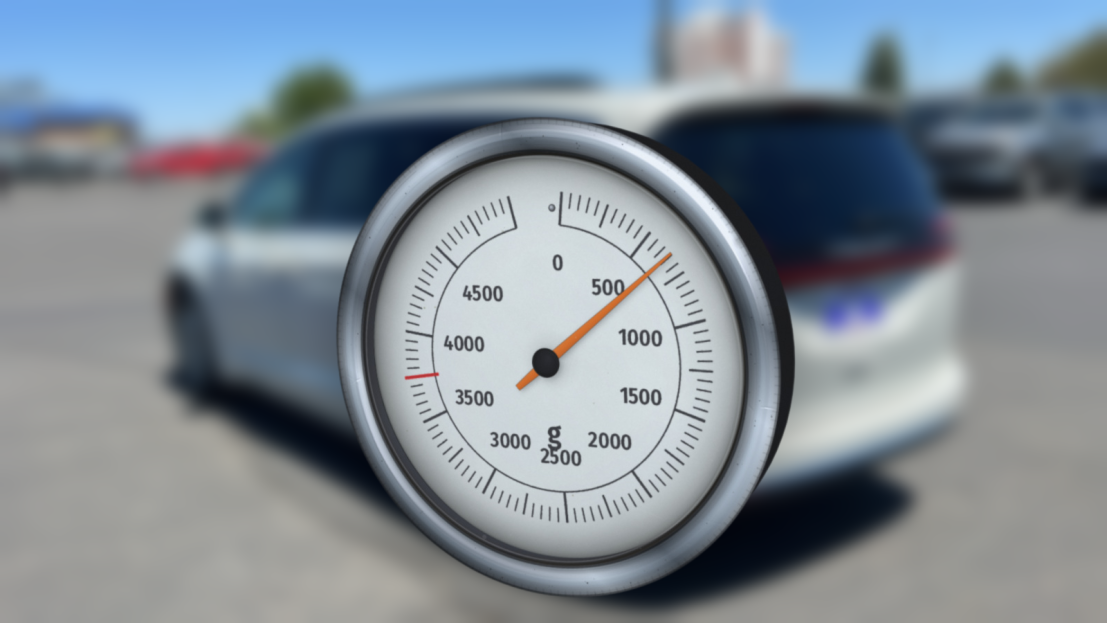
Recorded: 650 g
